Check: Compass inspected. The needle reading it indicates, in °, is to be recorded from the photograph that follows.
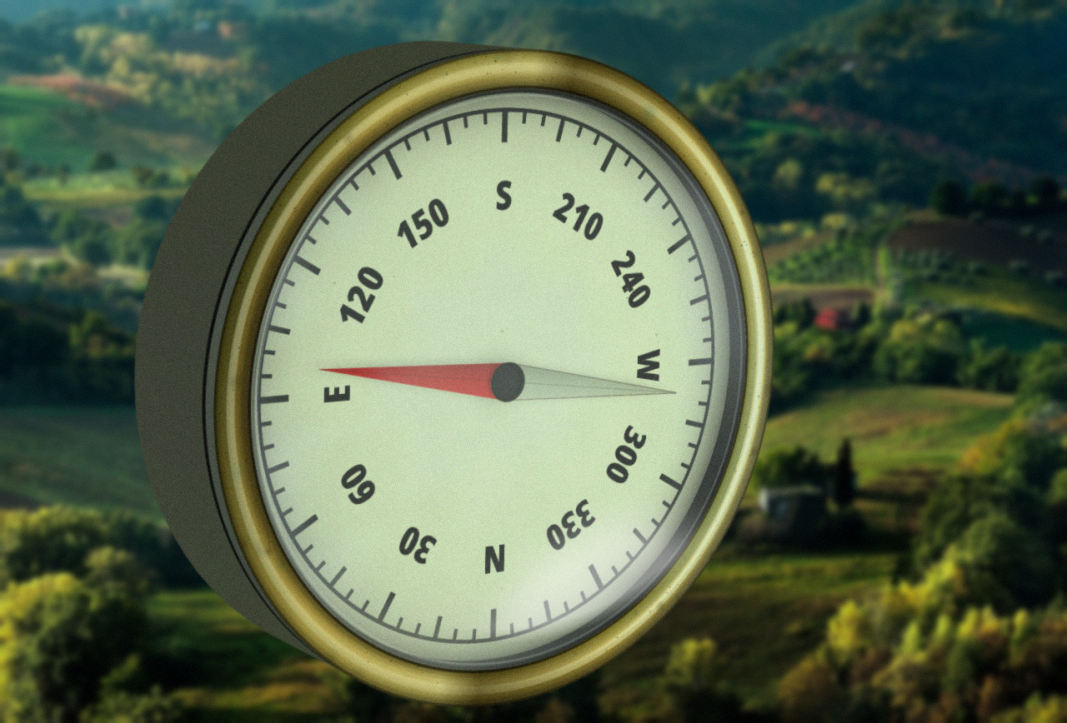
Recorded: 97.5 °
